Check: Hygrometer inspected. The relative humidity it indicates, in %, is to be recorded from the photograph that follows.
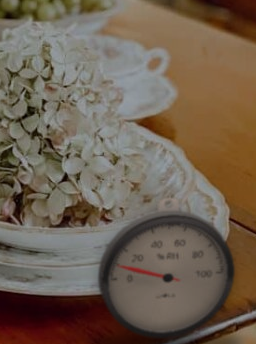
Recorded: 10 %
